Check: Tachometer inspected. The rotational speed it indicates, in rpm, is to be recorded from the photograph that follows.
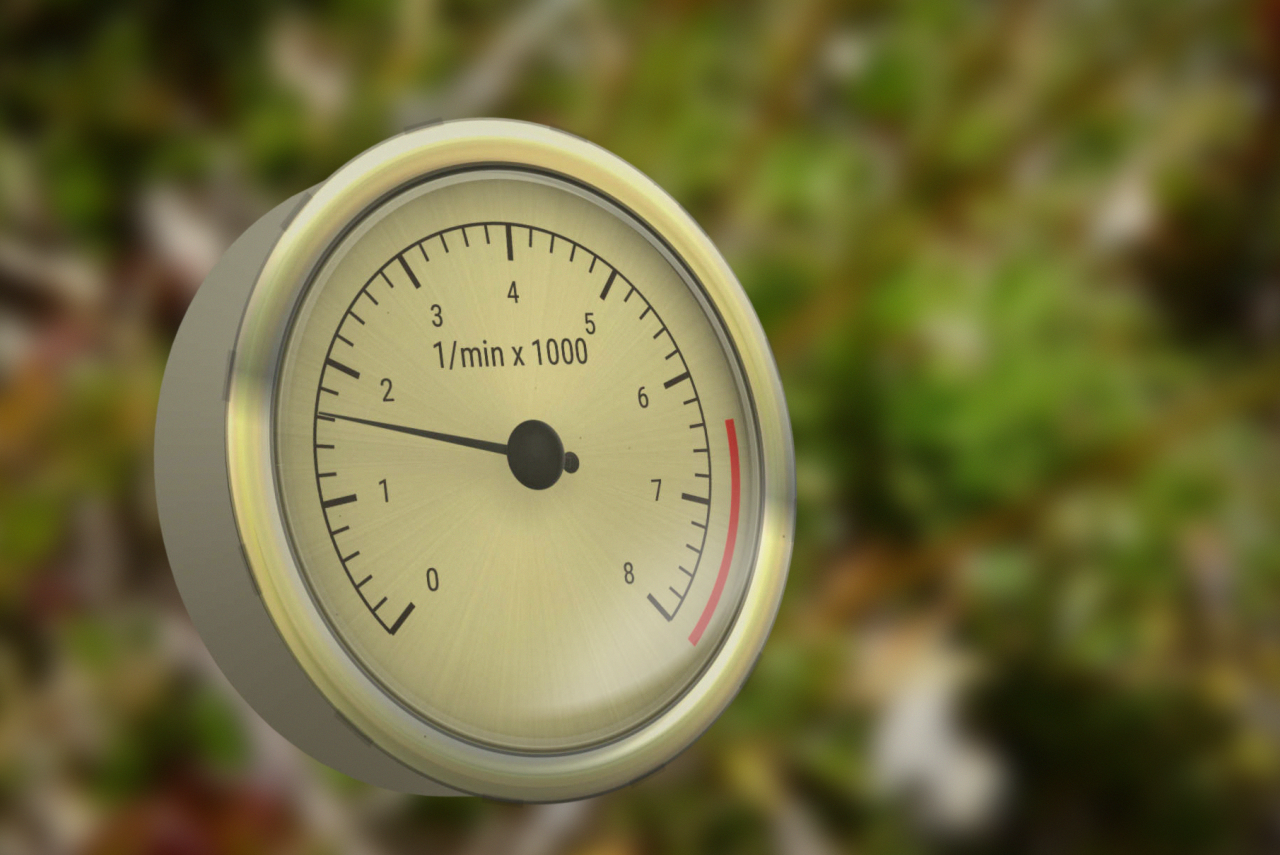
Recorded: 1600 rpm
